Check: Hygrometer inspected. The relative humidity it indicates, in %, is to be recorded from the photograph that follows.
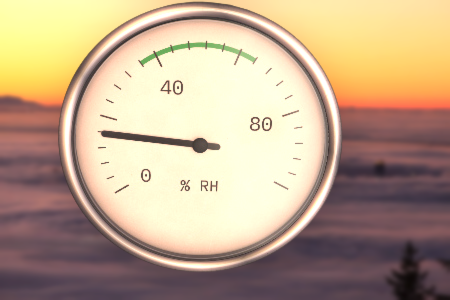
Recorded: 16 %
